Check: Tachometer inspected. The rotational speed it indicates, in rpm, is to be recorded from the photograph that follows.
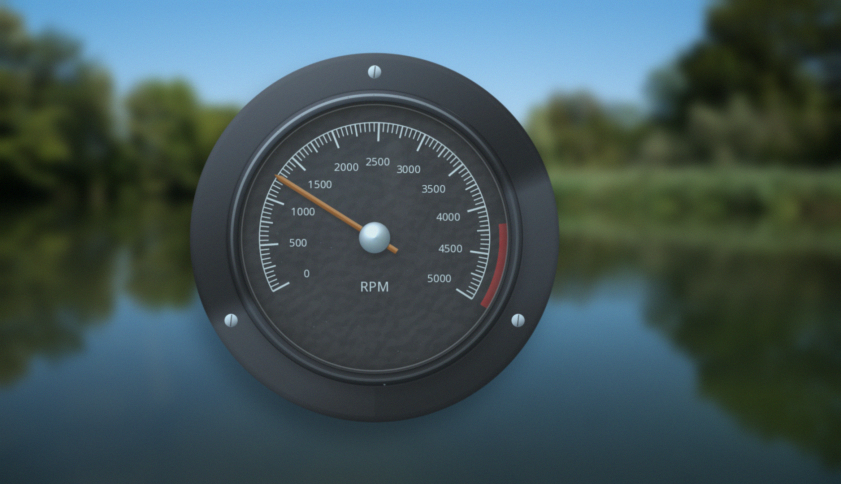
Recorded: 1250 rpm
